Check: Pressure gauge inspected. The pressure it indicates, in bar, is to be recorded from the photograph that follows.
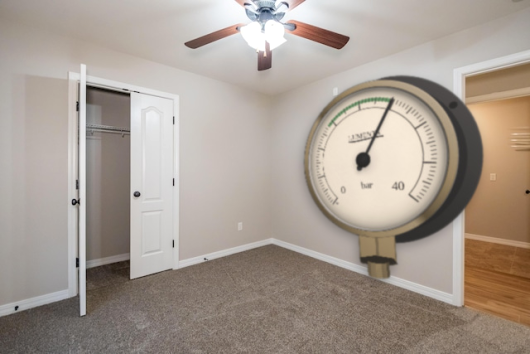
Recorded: 25 bar
